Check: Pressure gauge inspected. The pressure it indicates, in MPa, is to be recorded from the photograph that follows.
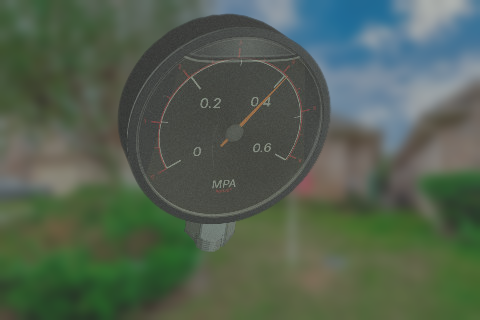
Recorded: 0.4 MPa
